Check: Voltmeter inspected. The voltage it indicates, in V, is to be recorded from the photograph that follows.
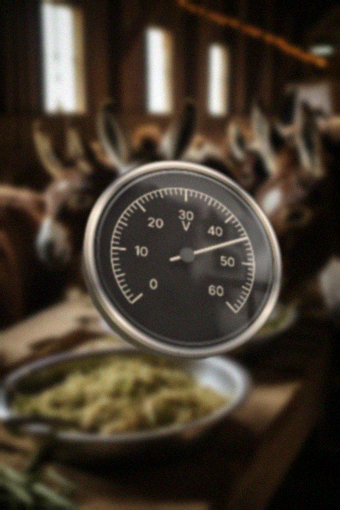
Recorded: 45 V
